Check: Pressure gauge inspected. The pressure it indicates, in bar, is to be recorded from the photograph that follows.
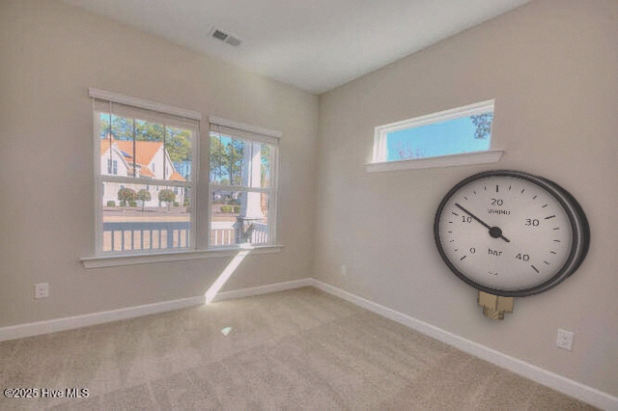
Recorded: 12 bar
